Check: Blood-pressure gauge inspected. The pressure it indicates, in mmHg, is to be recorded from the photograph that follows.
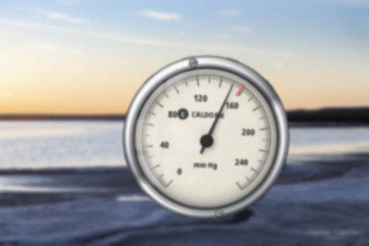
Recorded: 150 mmHg
